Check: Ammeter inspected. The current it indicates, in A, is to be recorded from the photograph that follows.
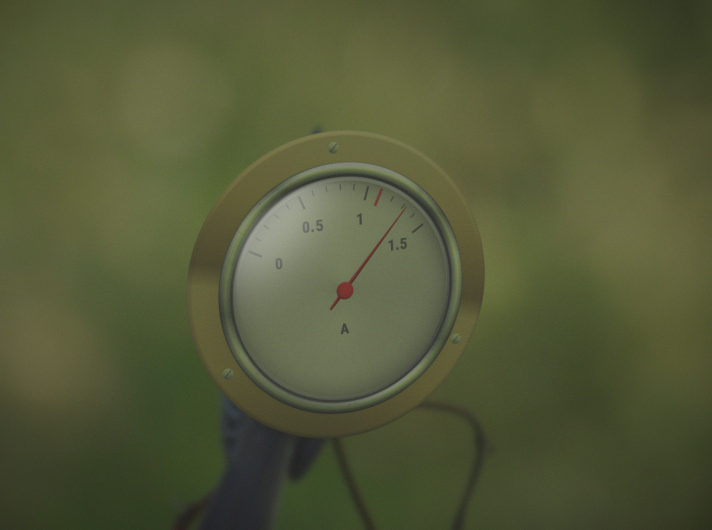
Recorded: 1.3 A
